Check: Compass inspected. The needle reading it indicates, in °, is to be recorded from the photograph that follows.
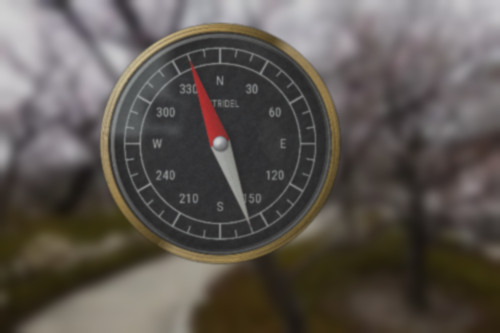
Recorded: 340 °
